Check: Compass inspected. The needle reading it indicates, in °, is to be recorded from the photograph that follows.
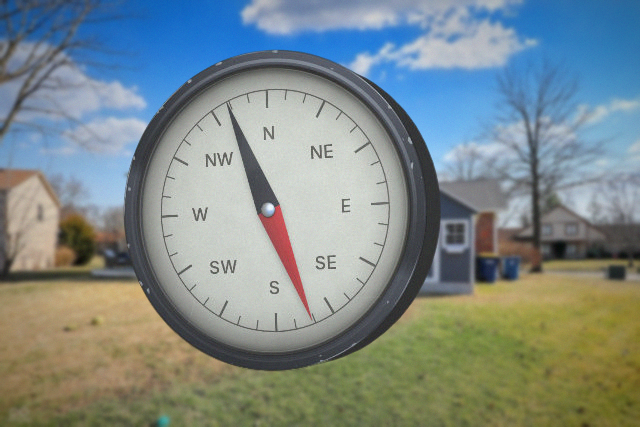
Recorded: 160 °
